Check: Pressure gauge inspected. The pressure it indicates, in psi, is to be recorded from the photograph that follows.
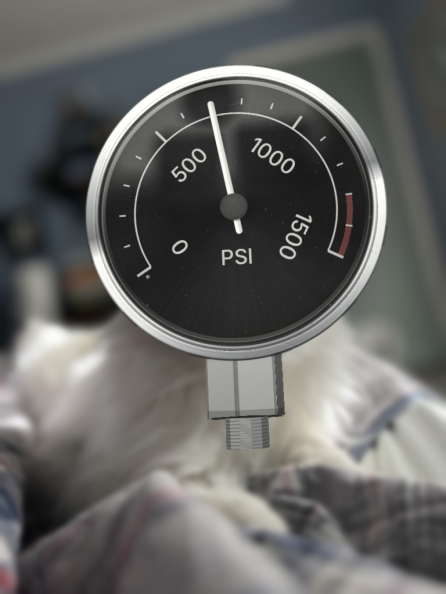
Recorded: 700 psi
